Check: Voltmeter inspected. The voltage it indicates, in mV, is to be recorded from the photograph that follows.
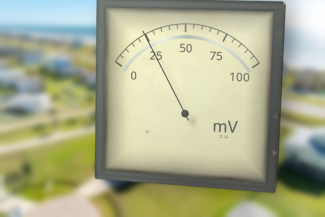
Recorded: 25 mV
